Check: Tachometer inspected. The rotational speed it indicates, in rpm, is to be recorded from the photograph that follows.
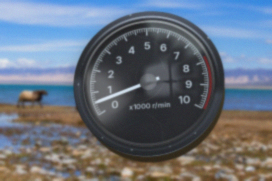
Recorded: 500 rpm
